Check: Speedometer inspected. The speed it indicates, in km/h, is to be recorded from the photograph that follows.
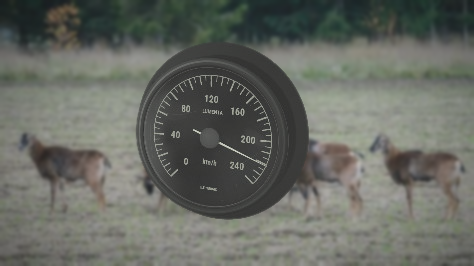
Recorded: 220 km/h
